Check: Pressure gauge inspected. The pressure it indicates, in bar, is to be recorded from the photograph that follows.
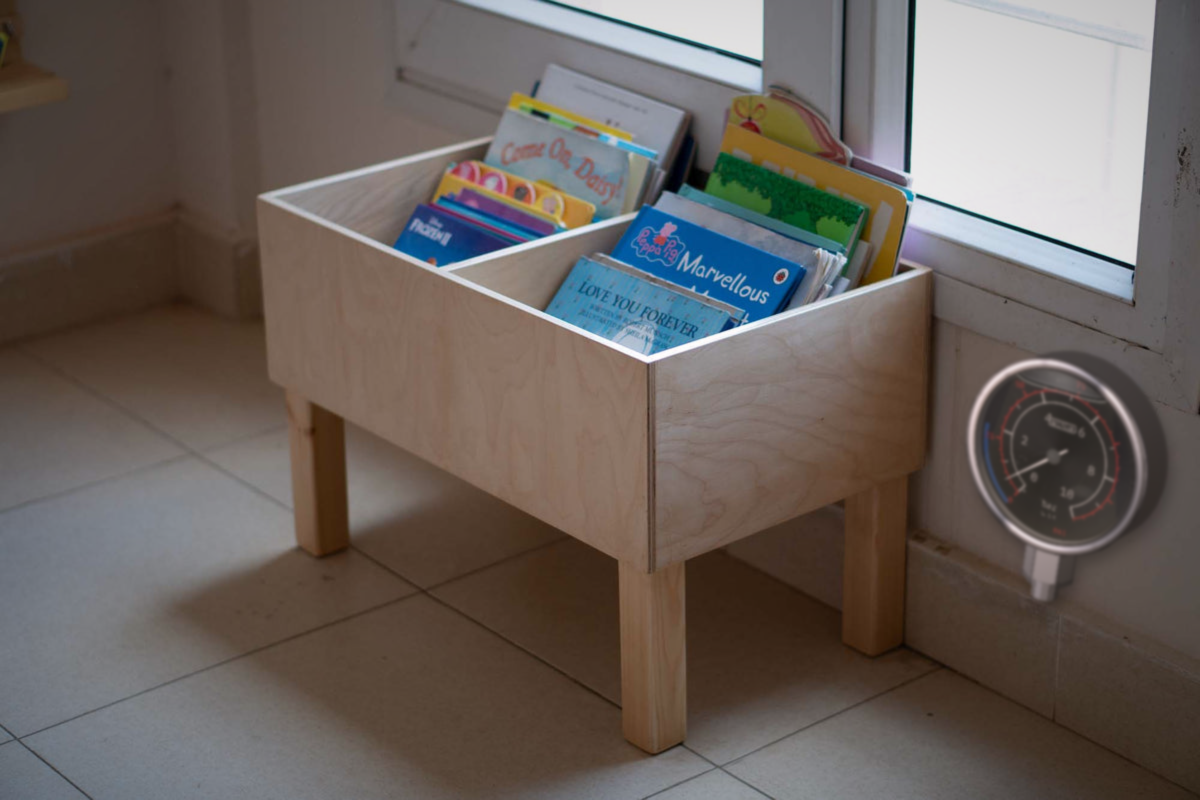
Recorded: 0.5 bar
